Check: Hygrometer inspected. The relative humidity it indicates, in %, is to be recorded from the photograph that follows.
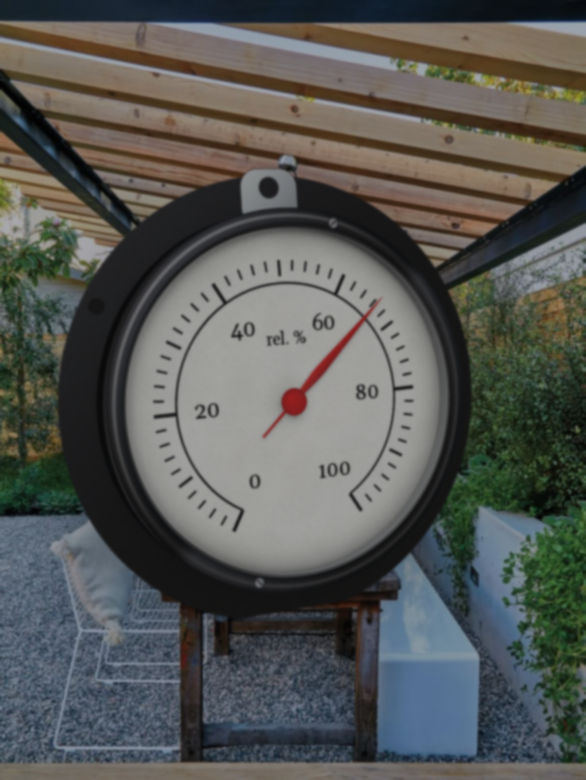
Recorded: 66 %
